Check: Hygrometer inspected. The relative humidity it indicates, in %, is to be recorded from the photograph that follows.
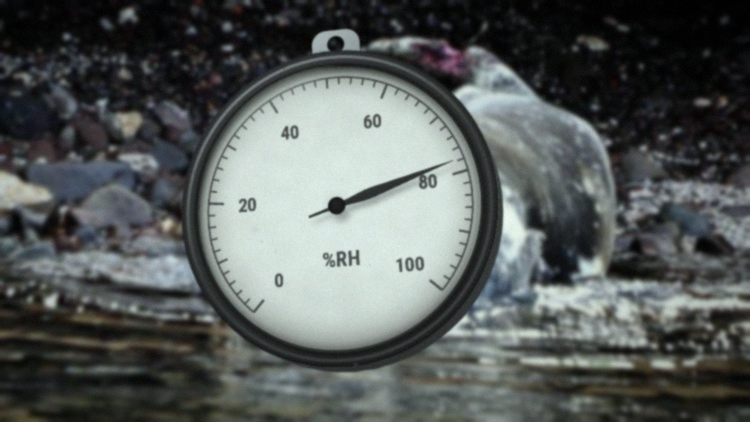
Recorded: 78 %
